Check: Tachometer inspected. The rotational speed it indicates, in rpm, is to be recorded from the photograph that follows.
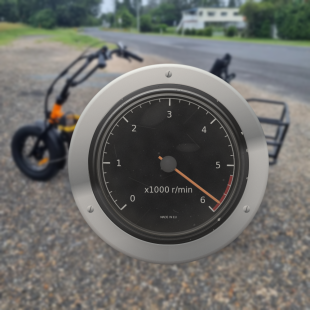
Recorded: 5800 rpm
